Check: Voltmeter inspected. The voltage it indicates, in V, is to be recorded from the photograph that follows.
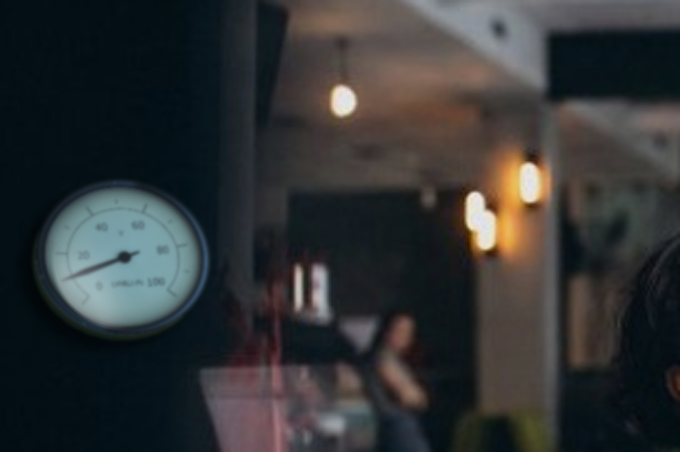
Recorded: 10 V
